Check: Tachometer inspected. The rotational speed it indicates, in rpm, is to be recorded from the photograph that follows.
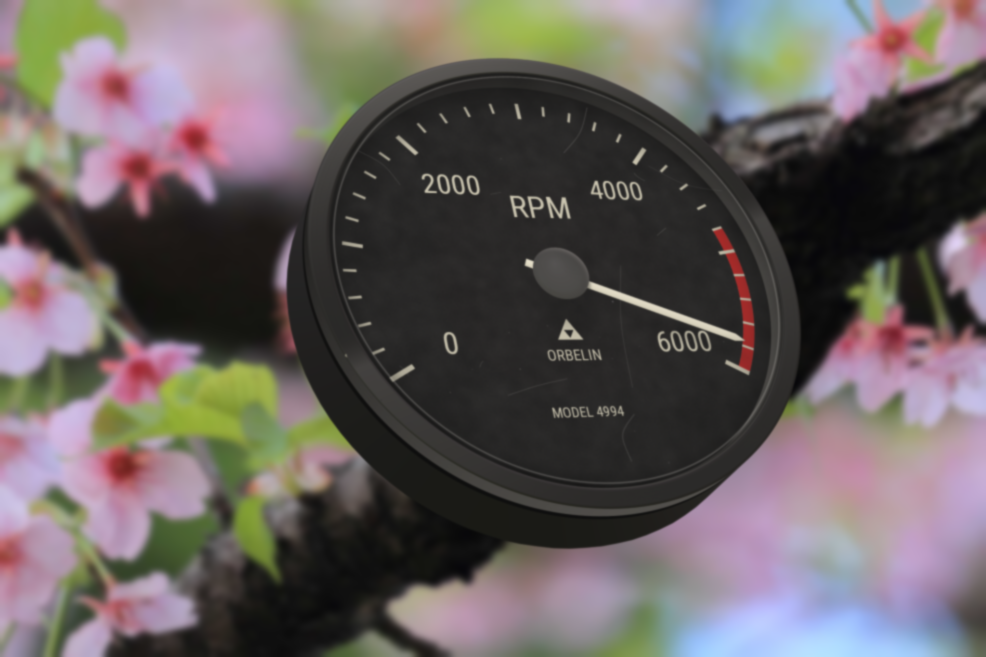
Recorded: 5800 rpm
